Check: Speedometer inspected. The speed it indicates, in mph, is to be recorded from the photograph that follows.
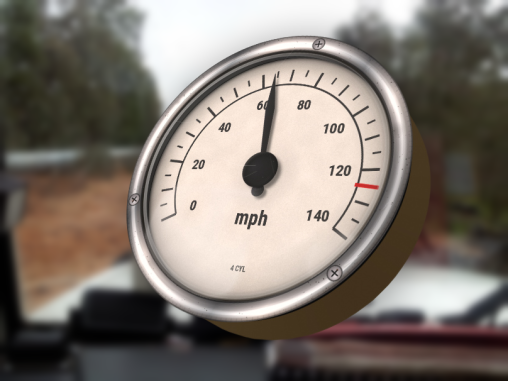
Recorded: 65 mph
